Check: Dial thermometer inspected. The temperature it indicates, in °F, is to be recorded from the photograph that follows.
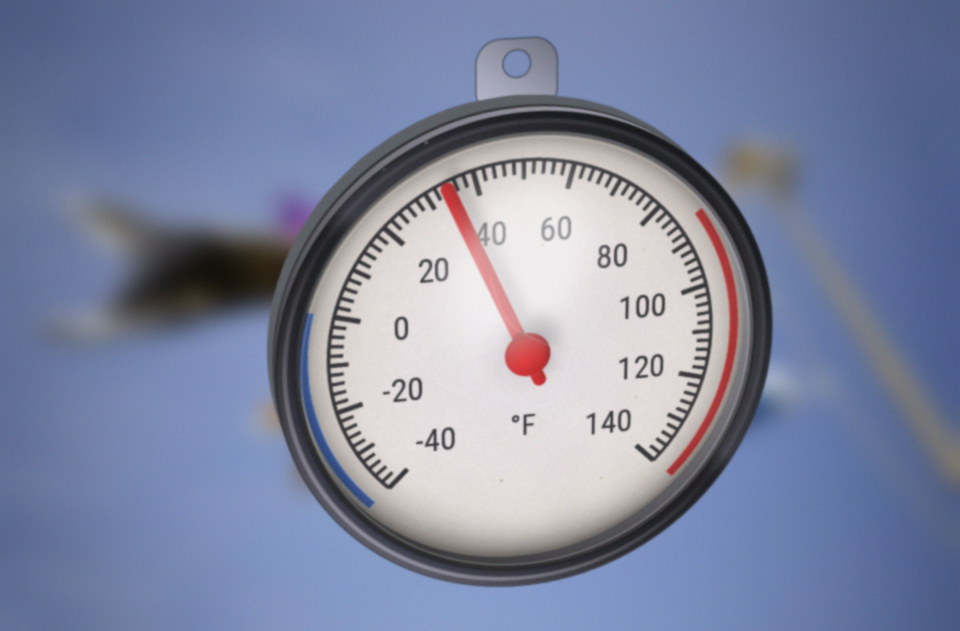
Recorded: 34 °F
